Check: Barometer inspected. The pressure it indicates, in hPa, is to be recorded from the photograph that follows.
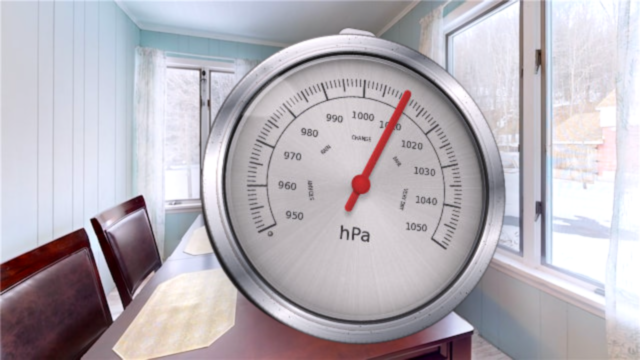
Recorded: 1010 hPa
